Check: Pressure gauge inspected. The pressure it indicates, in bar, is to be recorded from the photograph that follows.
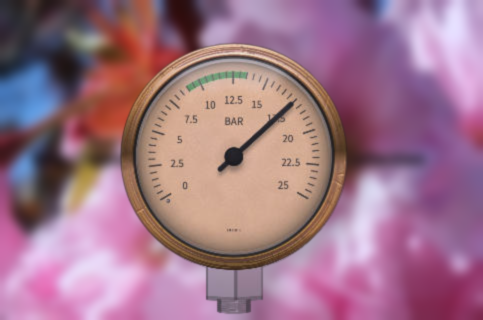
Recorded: 17.5 bar
